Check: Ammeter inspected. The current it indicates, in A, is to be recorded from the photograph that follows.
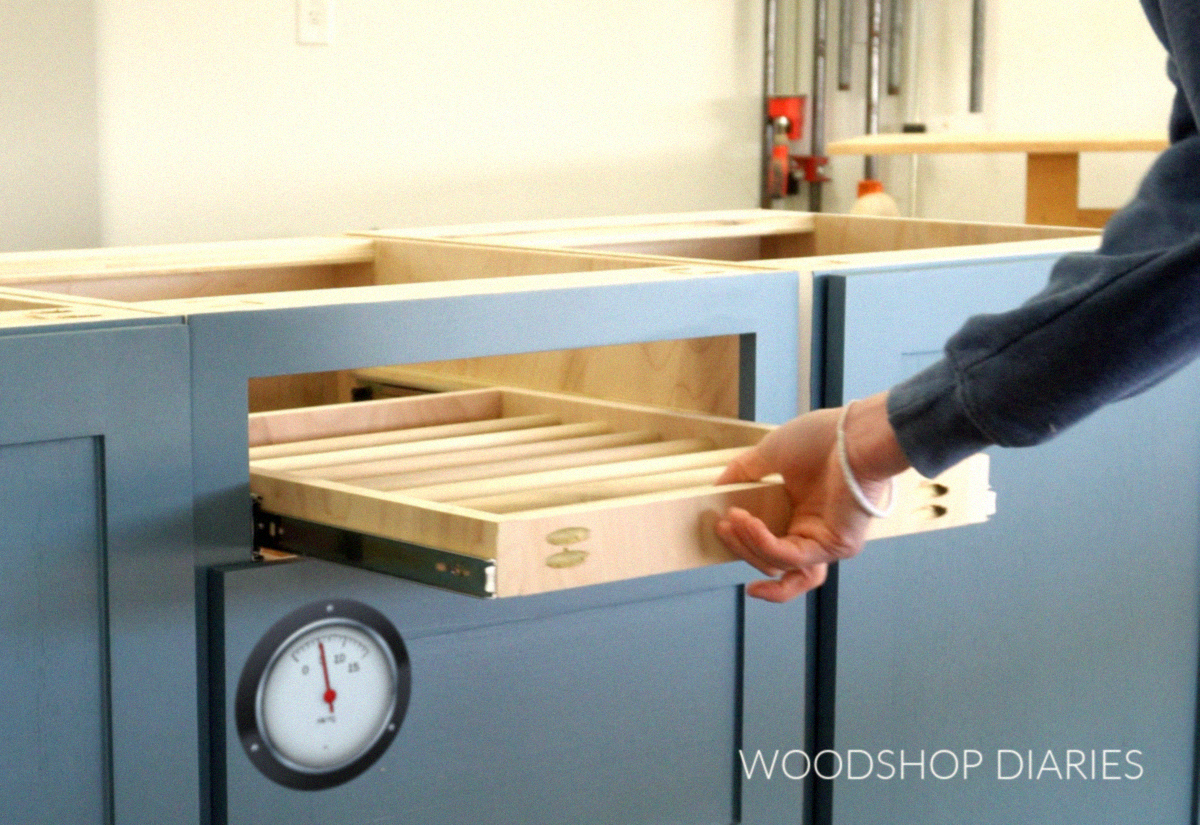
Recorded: 5 A
